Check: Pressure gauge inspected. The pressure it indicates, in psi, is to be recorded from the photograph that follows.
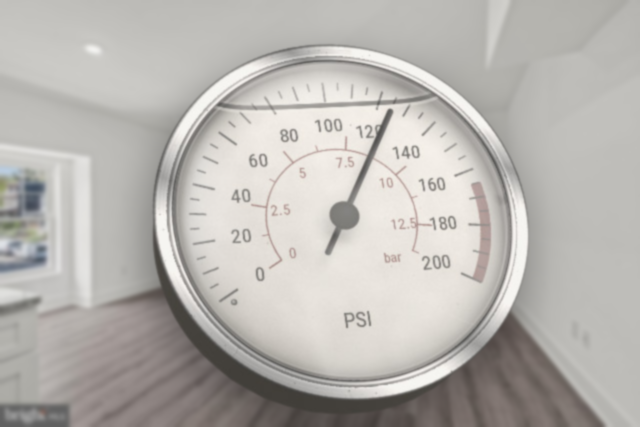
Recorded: 125 psi
